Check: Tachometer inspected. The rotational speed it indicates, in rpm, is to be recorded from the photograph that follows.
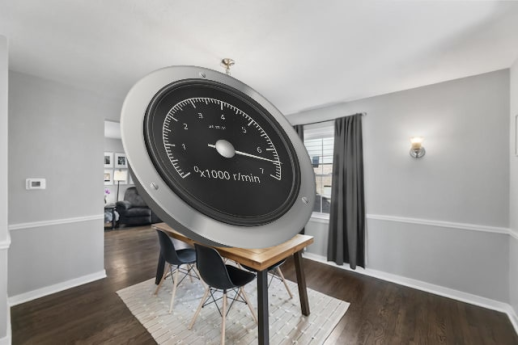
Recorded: 6500 rpm
